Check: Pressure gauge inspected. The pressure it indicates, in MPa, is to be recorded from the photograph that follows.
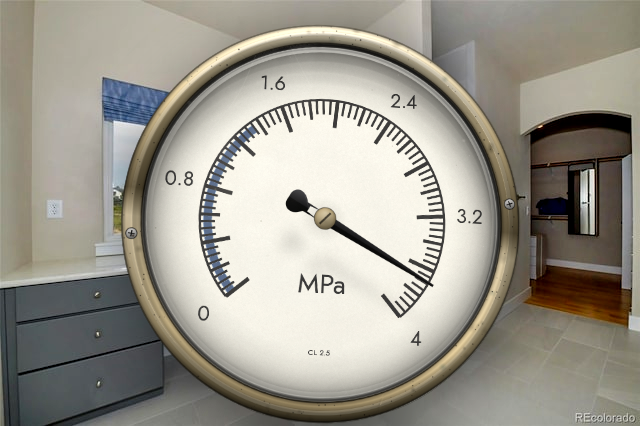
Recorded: 3.7 MPa
